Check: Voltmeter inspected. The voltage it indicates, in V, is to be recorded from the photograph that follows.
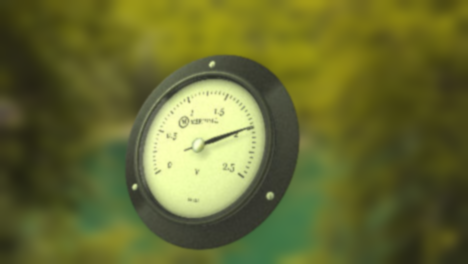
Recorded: 2 V
